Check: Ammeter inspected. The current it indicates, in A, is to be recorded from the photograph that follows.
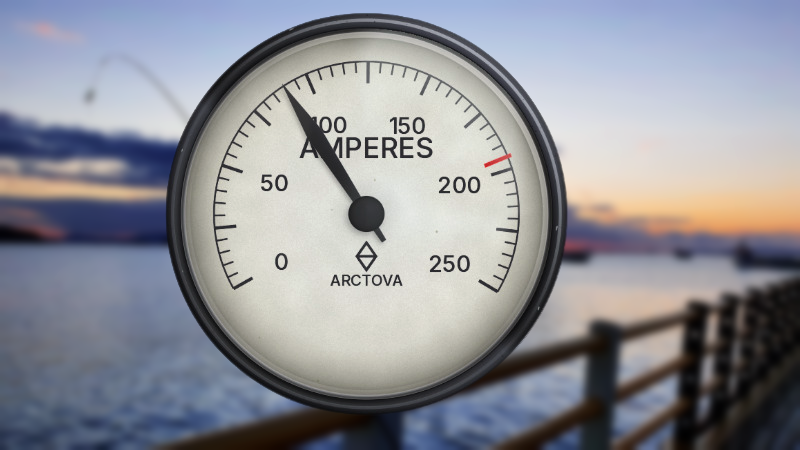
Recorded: 90 A
